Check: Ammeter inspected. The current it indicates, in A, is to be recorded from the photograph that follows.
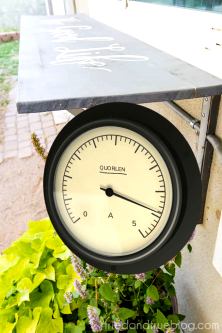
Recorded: 4.4 A
